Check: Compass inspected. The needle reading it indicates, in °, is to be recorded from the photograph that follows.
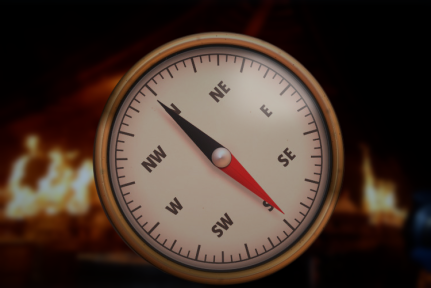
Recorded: 177.5 °
